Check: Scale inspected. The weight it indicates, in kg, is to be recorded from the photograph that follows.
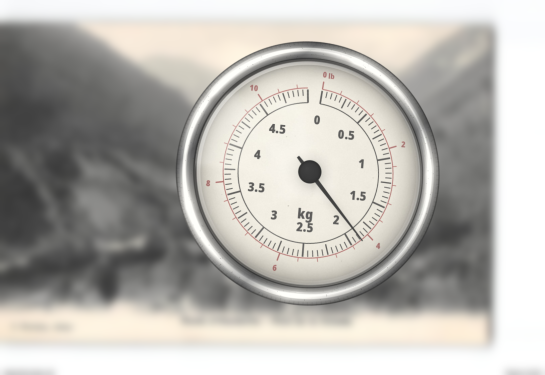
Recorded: 1.9 kg
